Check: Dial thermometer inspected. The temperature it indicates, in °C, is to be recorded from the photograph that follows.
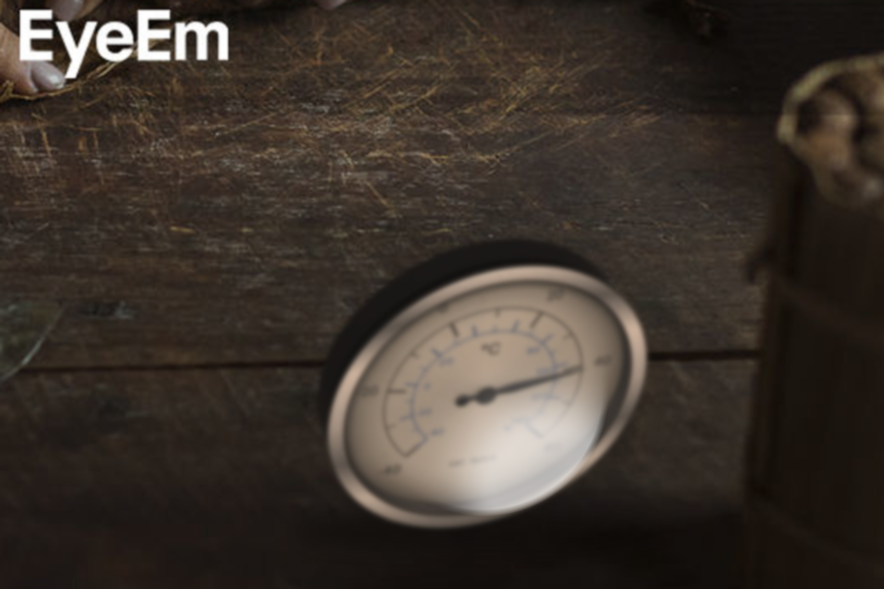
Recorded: 40 °C
